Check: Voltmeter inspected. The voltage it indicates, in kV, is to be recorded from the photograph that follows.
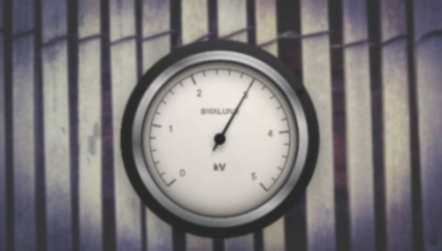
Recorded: 3 kV
